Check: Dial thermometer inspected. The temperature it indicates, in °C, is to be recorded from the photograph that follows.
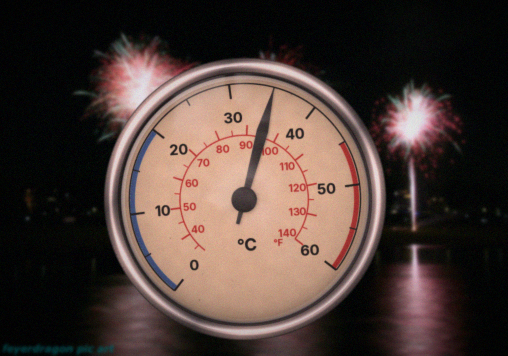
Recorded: 35 °C
